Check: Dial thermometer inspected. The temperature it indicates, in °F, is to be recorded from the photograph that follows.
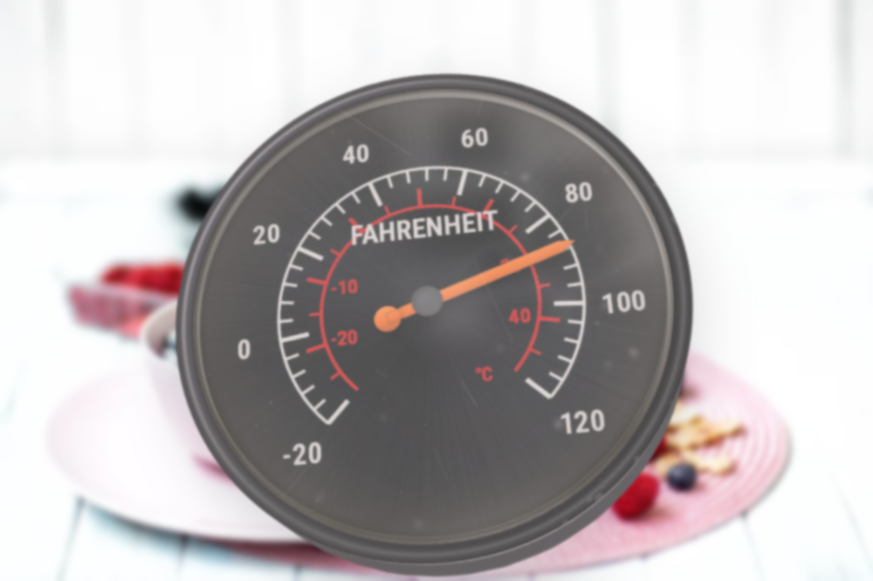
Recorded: 88 °F
